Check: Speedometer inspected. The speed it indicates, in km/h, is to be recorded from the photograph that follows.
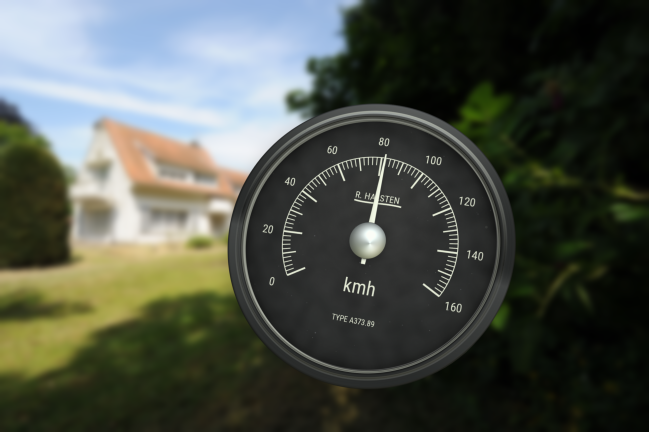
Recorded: 82 km/h
